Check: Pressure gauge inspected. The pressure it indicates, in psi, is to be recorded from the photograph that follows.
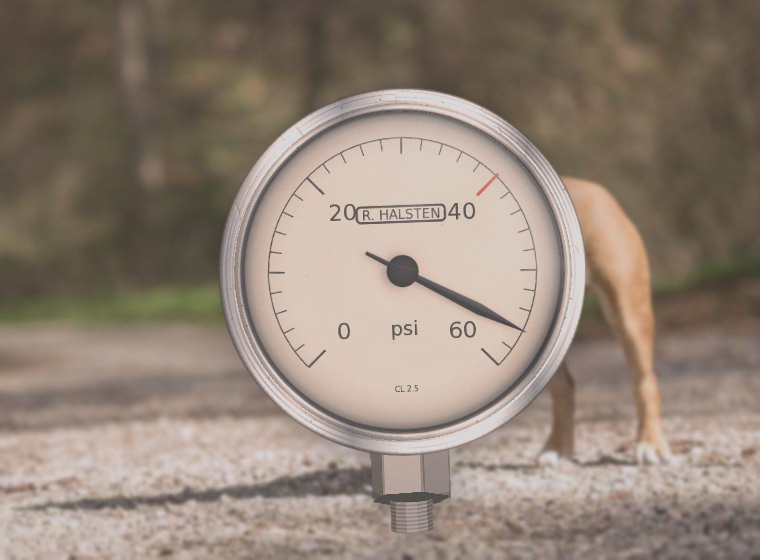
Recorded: 56 psi
